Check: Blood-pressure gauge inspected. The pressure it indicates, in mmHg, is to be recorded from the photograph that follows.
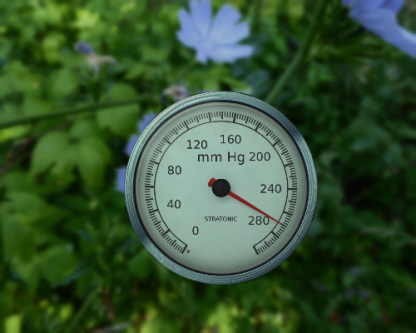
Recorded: 270 mmHg
